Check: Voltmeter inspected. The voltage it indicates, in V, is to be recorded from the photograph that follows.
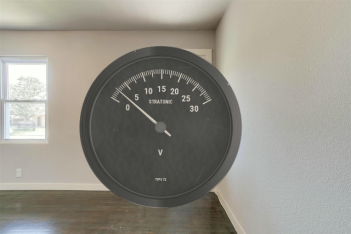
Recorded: 2.5 V
